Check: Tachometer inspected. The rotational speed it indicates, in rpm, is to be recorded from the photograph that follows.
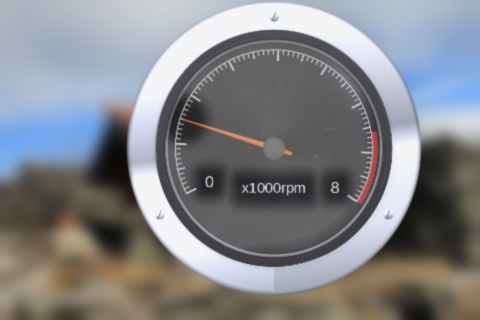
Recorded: 1500 rpm
